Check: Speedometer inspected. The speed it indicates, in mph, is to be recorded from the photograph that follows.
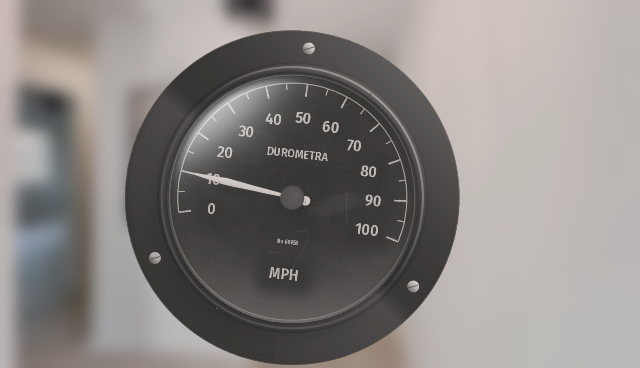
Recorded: 10 mph
